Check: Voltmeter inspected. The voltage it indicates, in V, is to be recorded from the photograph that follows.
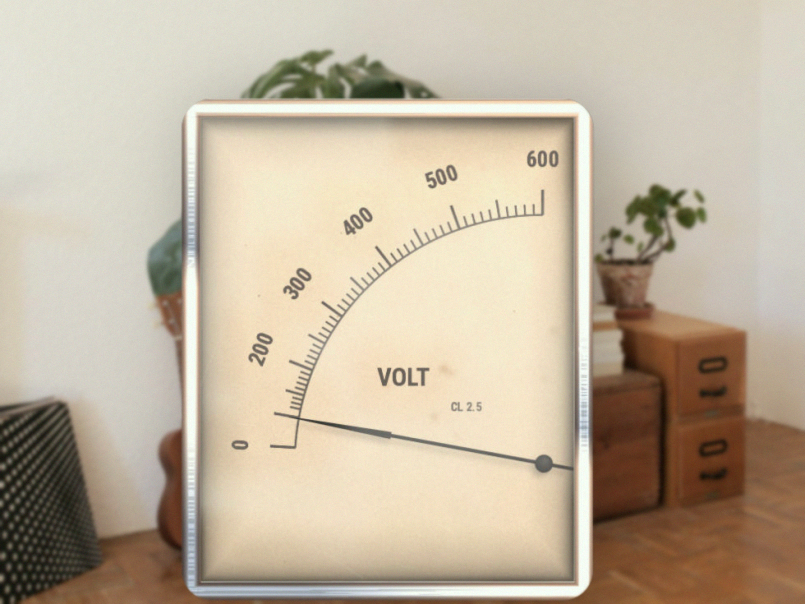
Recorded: 100 V
